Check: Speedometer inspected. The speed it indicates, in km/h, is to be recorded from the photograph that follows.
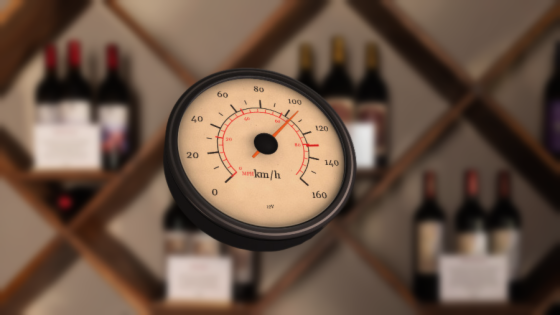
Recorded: 105 km/h
